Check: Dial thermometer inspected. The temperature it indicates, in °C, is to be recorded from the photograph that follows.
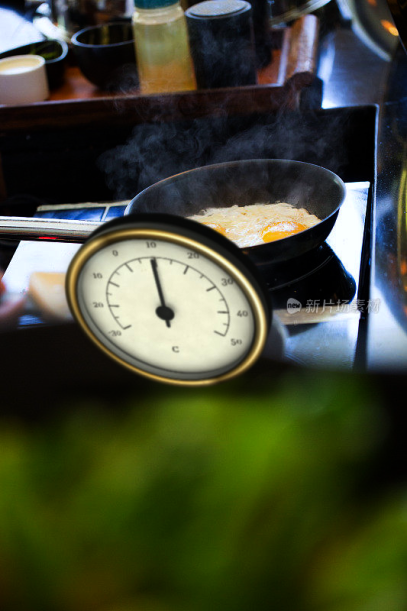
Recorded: 10 °C
